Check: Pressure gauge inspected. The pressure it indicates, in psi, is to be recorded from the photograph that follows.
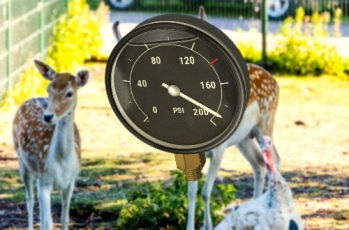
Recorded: 190 psi
